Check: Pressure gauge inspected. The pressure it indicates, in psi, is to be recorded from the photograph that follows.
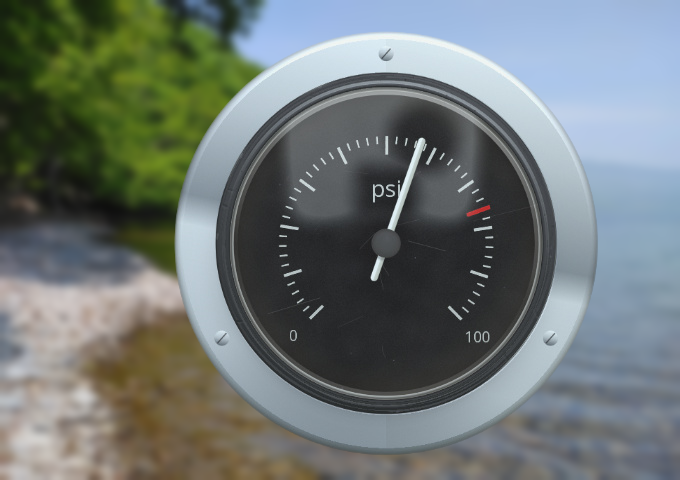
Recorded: 57 psi
